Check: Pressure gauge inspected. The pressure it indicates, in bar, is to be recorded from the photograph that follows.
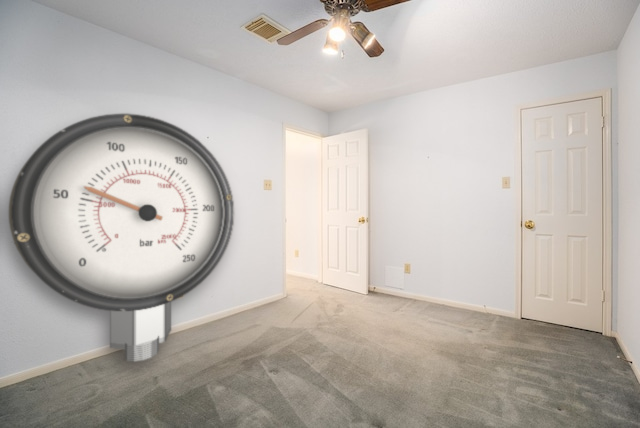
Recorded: 60 bar
